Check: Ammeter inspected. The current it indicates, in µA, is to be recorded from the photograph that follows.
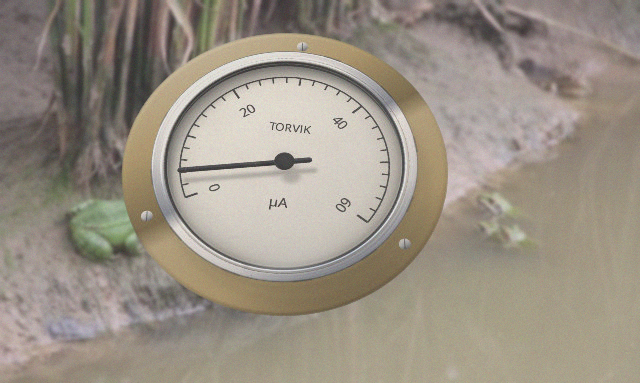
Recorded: 4 µA
